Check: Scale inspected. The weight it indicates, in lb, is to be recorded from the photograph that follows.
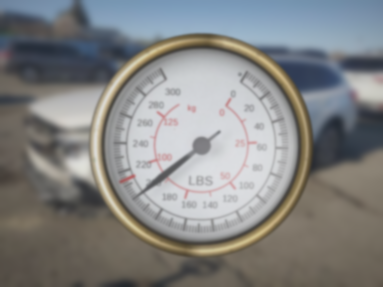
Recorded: 200 lb
